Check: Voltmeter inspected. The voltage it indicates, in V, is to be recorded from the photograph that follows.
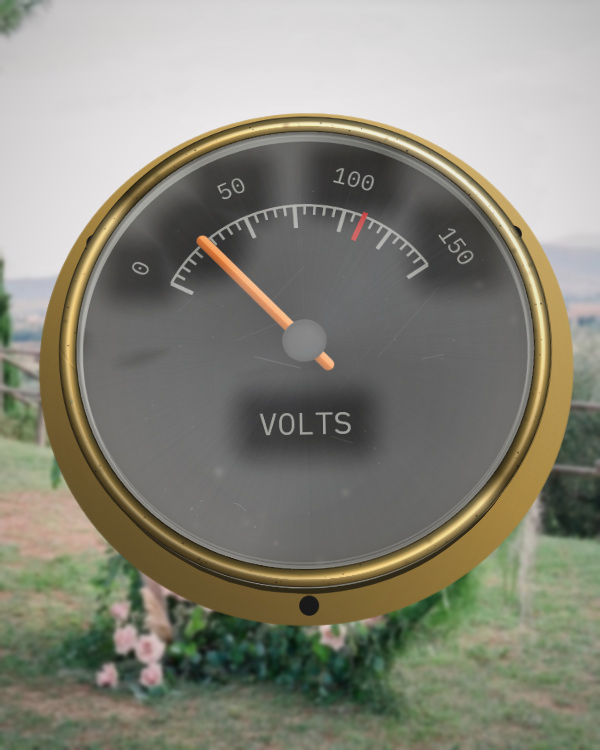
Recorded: 25 V
